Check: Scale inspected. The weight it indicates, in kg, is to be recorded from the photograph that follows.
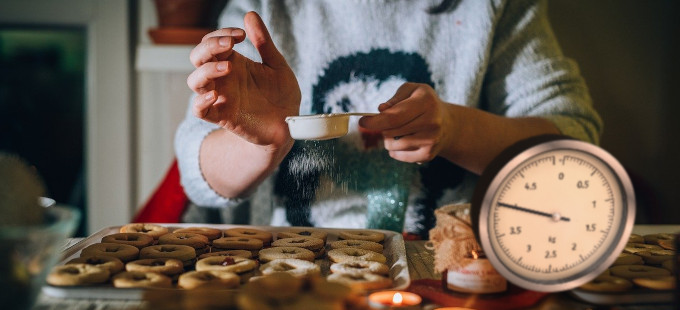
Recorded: 4 kg
